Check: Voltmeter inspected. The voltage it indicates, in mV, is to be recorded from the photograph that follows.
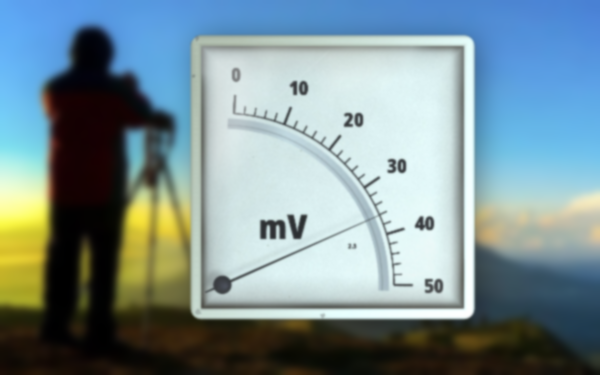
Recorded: 36 mV
